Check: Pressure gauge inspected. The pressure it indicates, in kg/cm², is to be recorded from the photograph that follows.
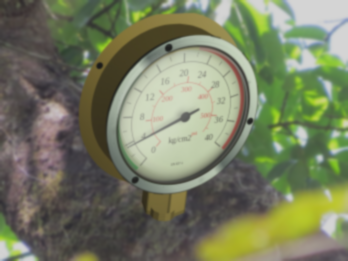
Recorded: 4 kg/cm²
